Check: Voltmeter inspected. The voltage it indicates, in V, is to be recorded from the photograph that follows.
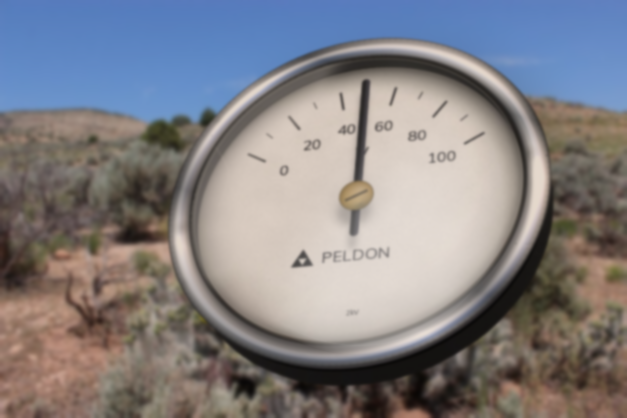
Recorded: 50 V
